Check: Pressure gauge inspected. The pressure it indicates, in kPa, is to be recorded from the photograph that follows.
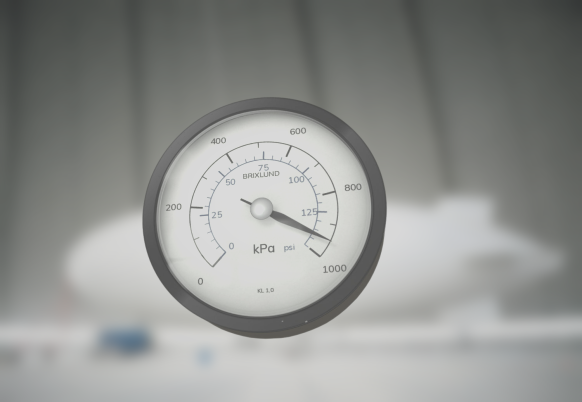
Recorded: 950 kPa
